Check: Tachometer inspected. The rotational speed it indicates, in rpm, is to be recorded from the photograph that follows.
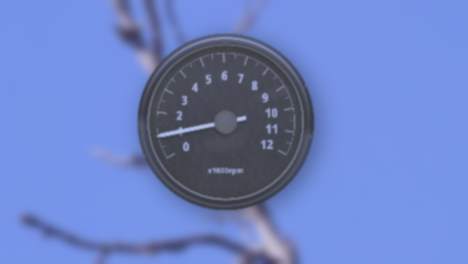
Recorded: 1000 rpm
